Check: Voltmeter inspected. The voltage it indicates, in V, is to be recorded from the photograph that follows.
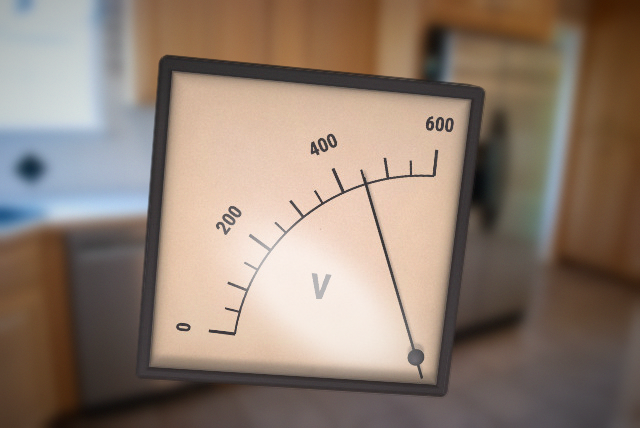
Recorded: 450 V
